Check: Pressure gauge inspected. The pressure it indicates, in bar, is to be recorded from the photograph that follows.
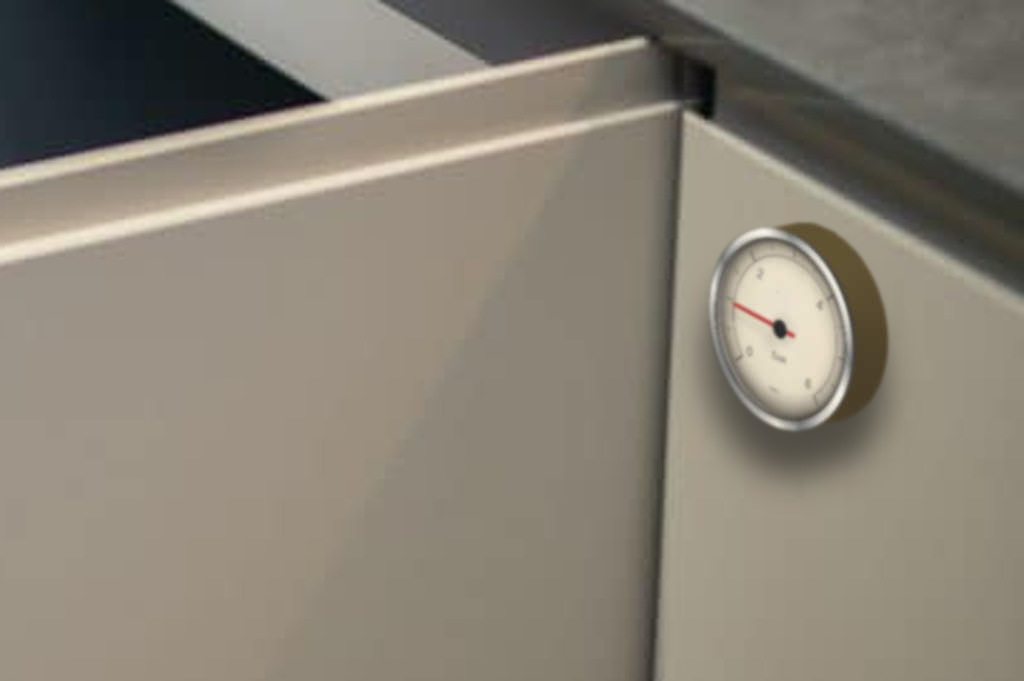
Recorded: 1 bar
